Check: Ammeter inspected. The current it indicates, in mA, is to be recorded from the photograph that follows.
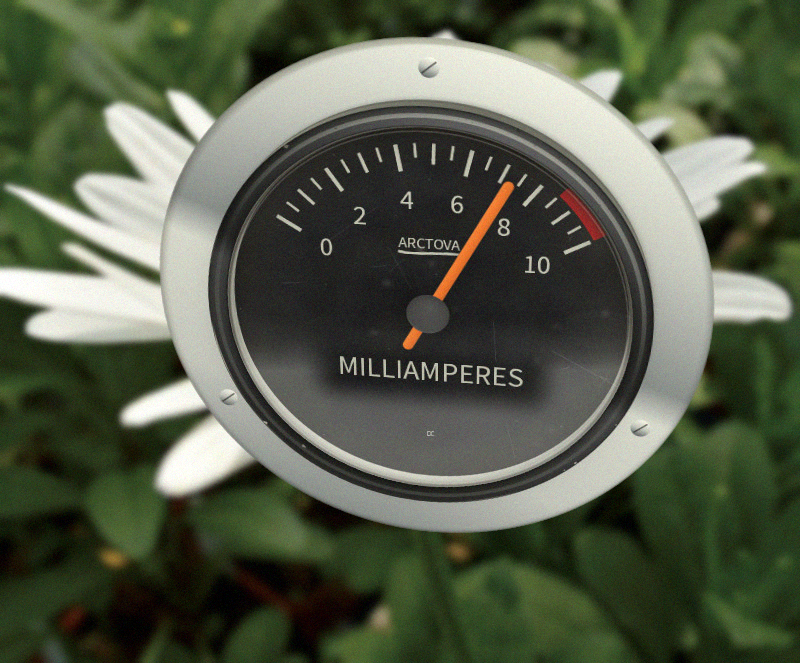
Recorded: 7.25 mA
